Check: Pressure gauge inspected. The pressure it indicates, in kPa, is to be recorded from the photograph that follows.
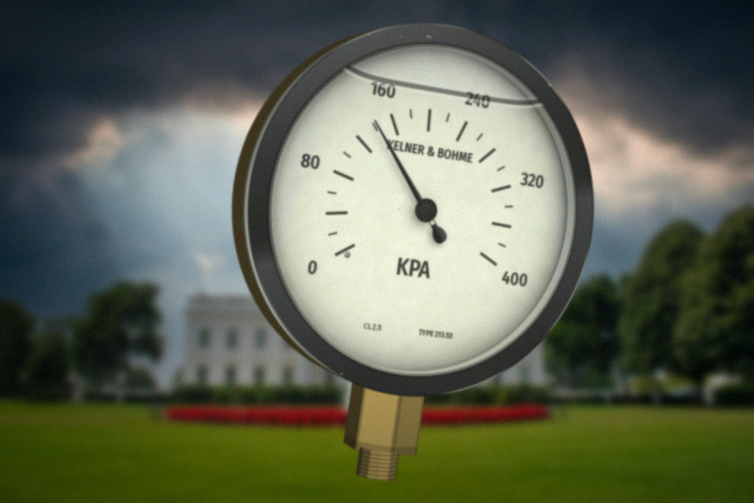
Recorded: 140 kPa
